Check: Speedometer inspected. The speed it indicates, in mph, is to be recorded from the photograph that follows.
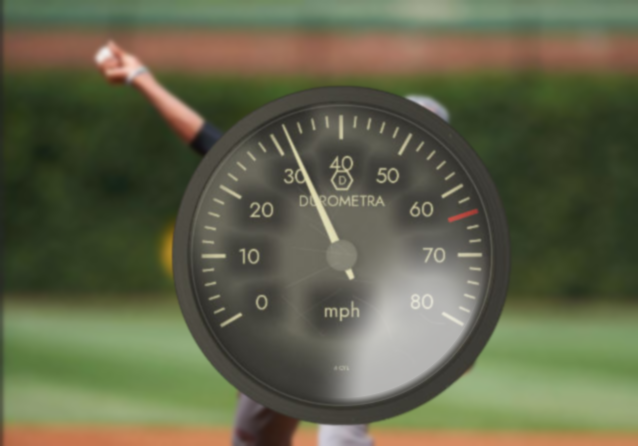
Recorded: 32 mph
